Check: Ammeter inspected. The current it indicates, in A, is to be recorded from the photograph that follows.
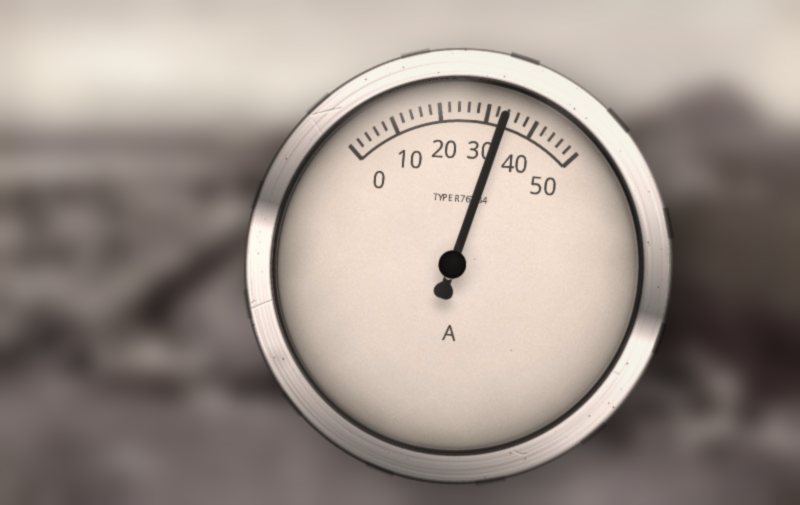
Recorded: 34 A
